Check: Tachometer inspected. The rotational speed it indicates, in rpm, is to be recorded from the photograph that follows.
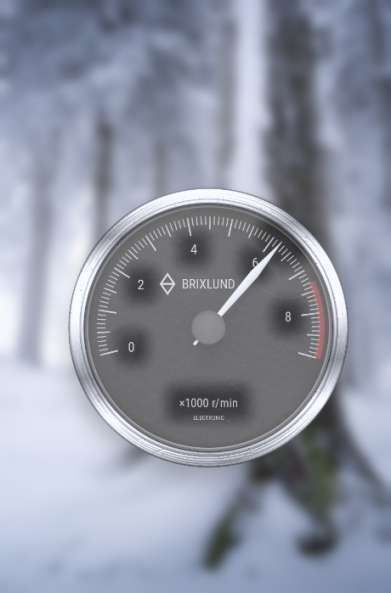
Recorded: 6200 rpm
